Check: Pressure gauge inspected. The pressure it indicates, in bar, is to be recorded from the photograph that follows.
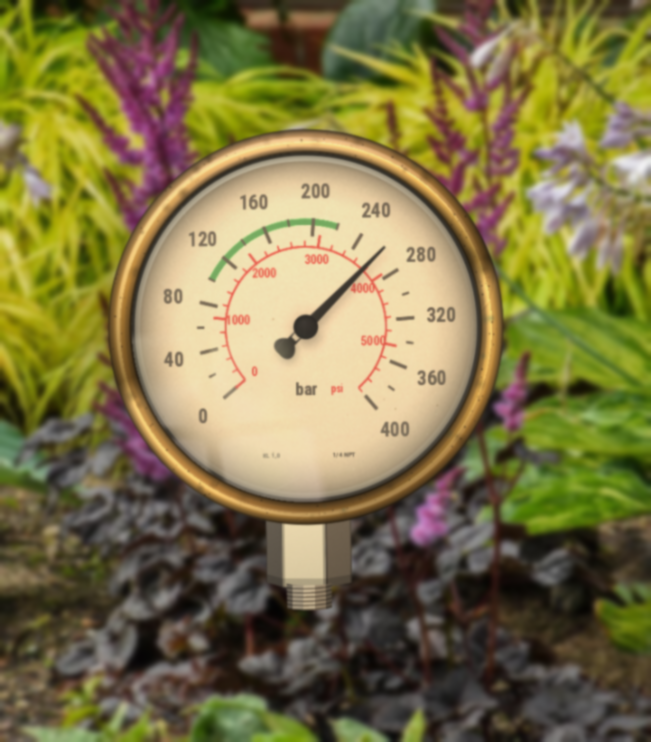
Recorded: 260 bar
